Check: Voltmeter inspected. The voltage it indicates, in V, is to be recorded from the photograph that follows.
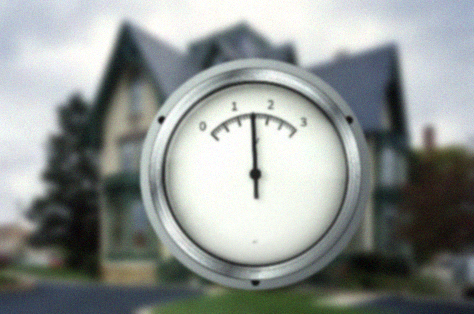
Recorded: 1.5 V
